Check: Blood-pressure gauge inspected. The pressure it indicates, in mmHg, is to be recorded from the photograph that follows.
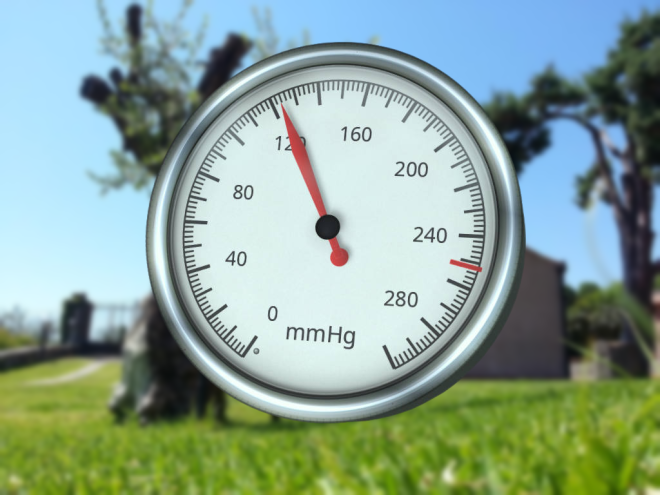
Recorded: 124 mmHg
